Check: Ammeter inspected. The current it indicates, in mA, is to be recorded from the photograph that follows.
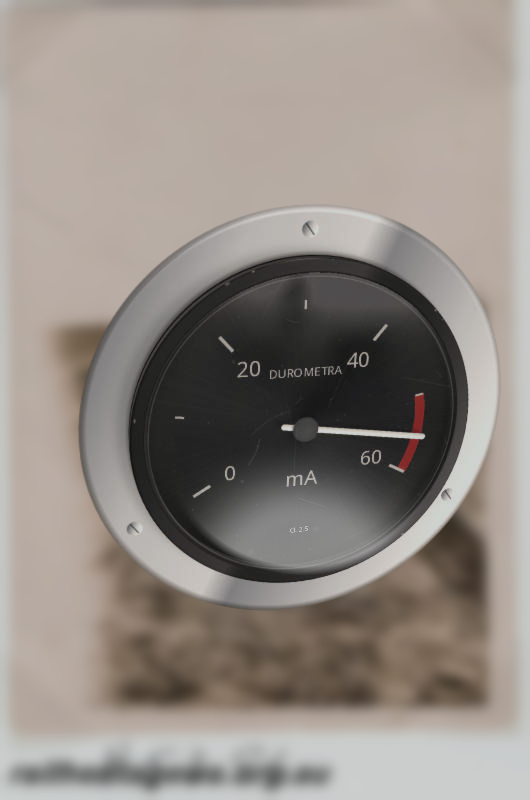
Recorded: 55 mA
